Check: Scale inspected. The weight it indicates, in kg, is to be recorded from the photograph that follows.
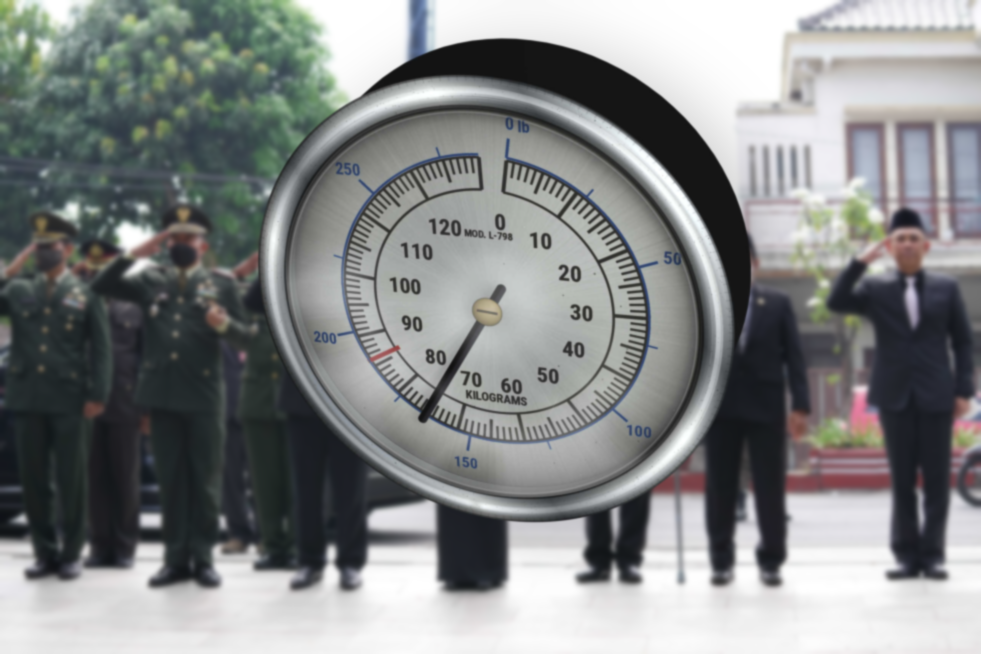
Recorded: 75 kg
